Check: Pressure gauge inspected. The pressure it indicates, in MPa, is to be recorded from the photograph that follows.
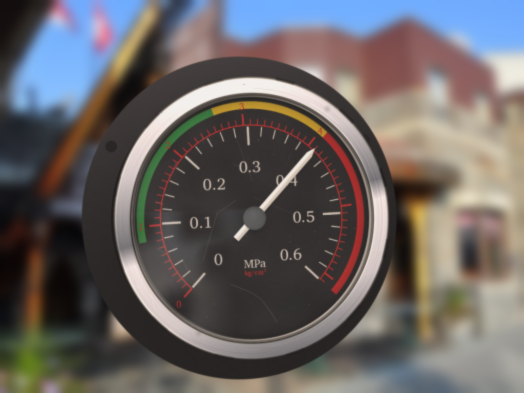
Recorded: 0.4 MPa
